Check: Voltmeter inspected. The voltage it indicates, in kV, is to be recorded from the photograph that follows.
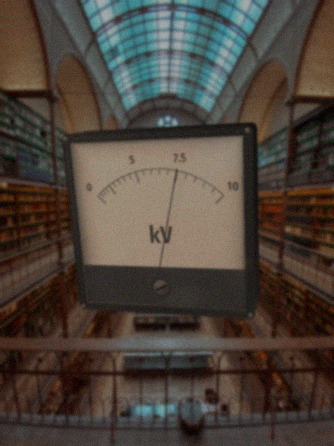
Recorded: 7.5 kV
